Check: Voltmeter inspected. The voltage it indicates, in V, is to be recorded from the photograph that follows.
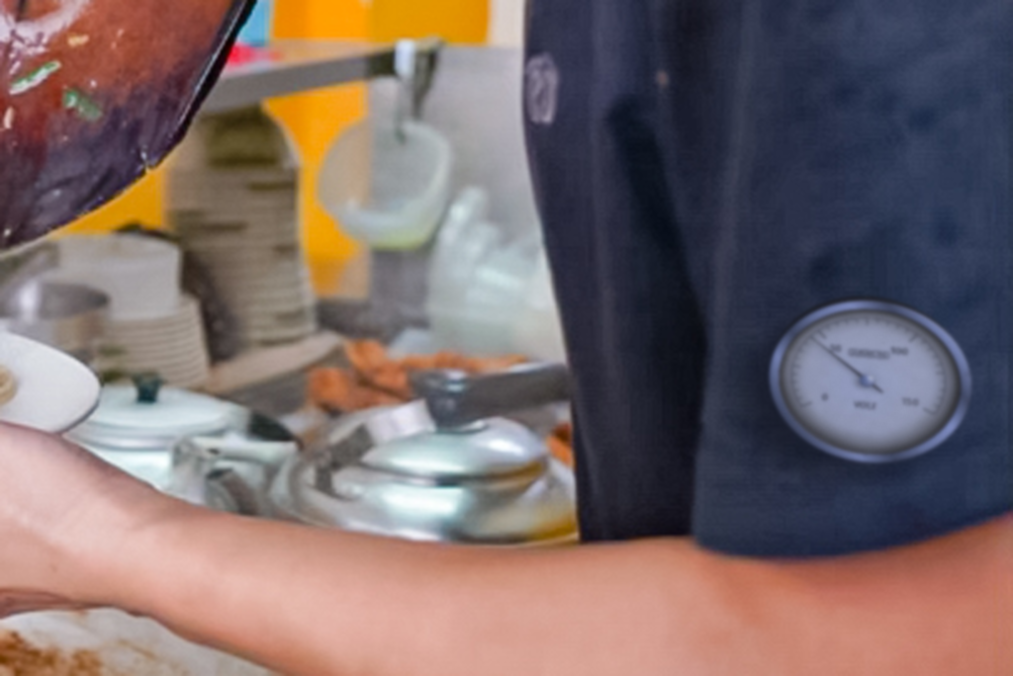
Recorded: 45 V
